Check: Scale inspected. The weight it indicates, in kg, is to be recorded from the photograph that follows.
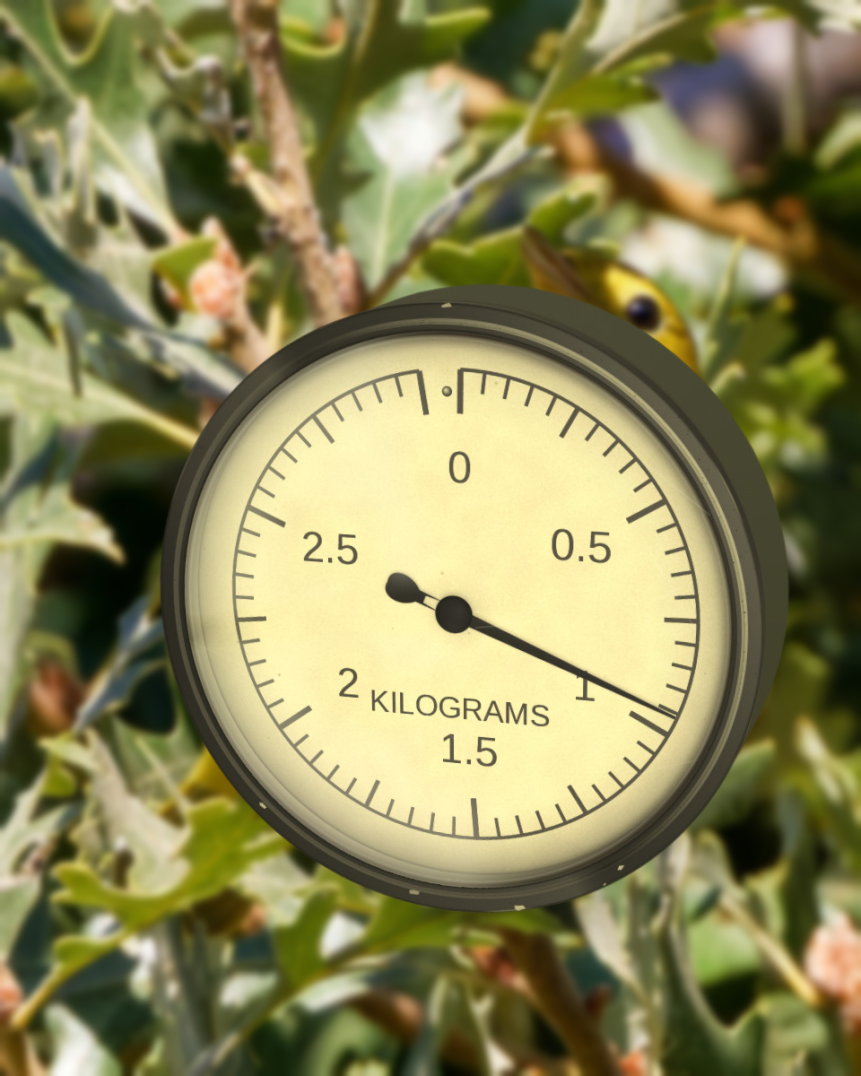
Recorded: 0.95 kg
